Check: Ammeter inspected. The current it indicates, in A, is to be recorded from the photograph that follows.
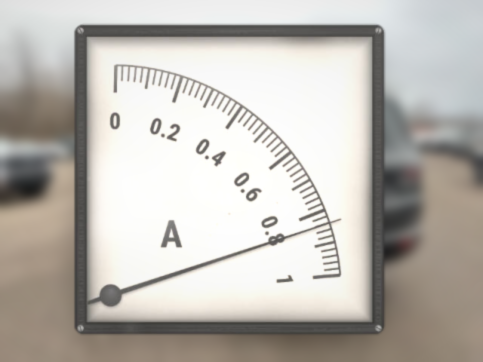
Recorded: 0.84 A
